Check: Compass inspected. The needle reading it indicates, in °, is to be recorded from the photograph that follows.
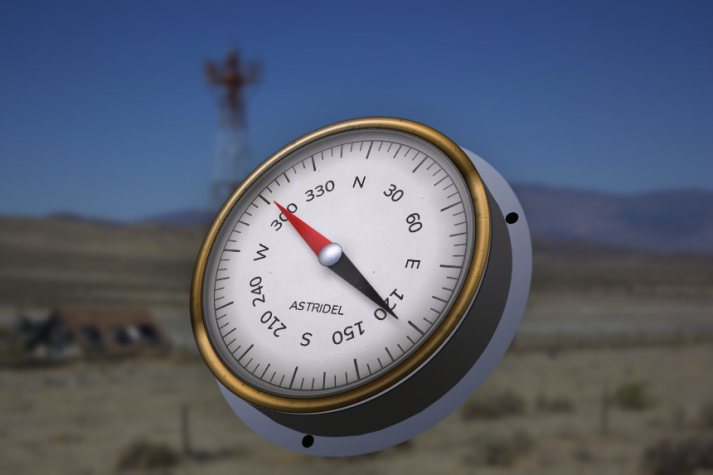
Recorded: 302.5 °
